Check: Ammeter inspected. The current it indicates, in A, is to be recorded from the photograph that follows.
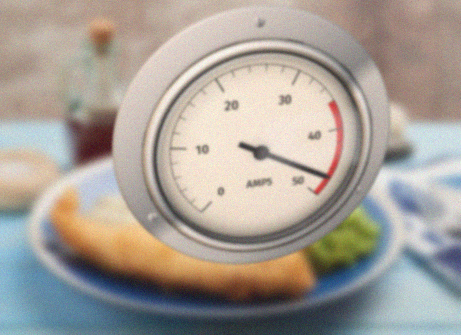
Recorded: 47 A
